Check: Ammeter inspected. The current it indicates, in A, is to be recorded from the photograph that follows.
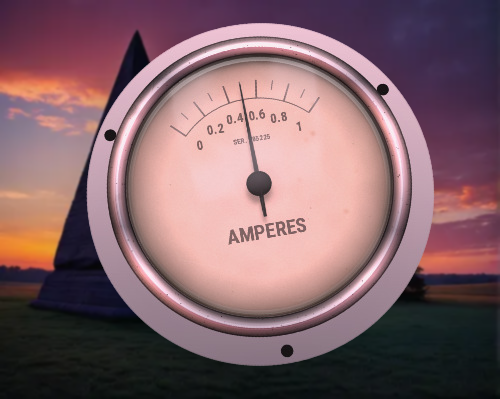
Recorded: 0.5 A
